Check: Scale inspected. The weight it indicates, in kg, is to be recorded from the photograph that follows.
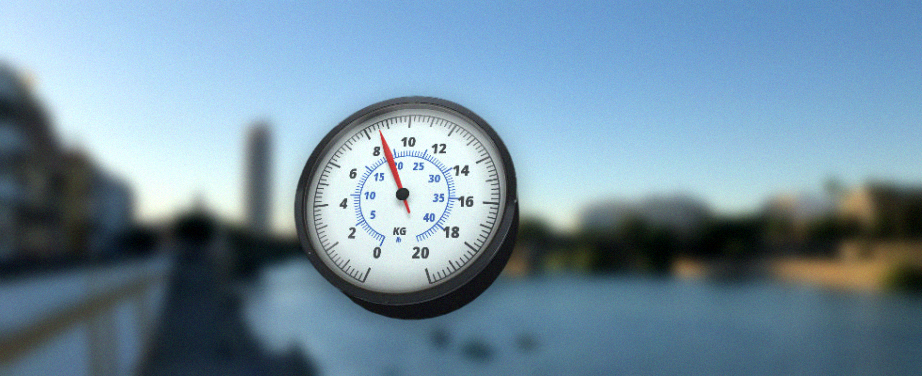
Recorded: 8.6 kg
